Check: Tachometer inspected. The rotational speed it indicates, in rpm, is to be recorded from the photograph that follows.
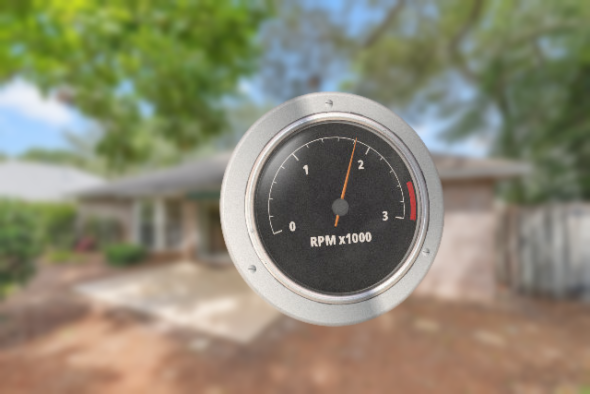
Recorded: 1800 rpm
